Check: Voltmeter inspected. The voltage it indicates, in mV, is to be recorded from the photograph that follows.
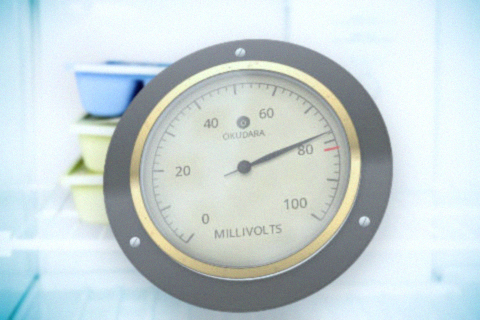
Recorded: 78 mV
